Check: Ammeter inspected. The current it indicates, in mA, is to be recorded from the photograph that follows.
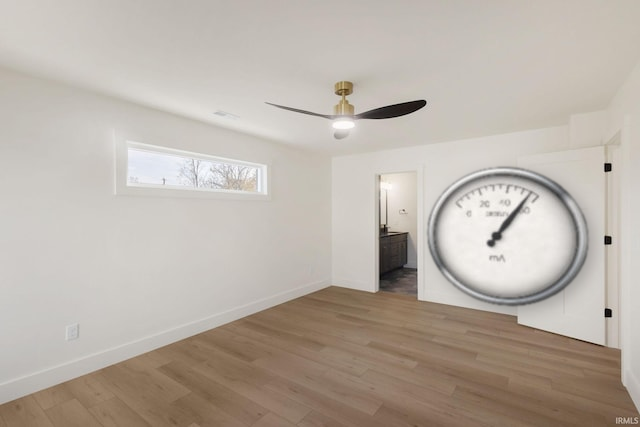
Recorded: 55 mA
